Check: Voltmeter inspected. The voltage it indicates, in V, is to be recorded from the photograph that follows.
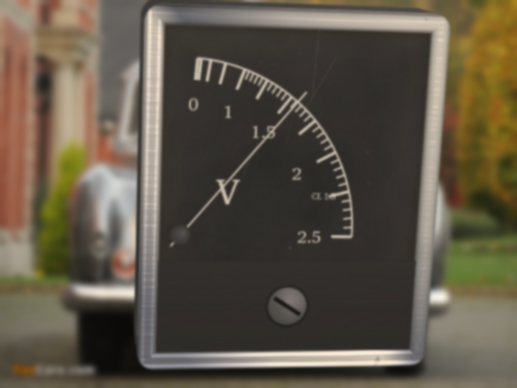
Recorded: 1.55 V
